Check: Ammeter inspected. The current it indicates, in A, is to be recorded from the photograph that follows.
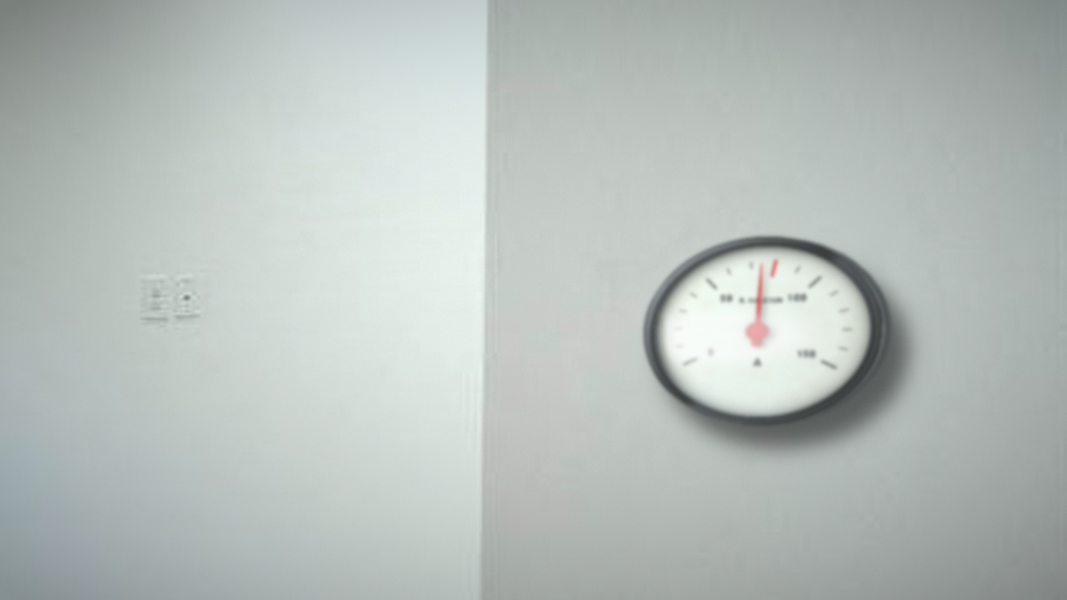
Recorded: 75 A
